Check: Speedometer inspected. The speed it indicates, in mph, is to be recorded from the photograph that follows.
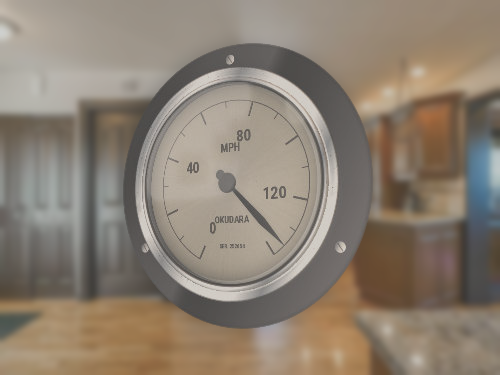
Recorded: 135 mph
